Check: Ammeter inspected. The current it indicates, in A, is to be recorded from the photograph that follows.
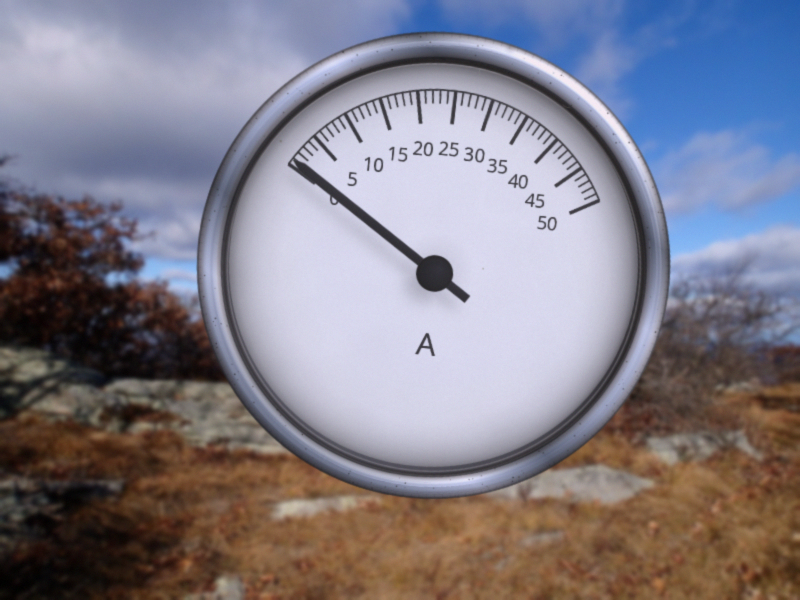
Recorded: 1 A
